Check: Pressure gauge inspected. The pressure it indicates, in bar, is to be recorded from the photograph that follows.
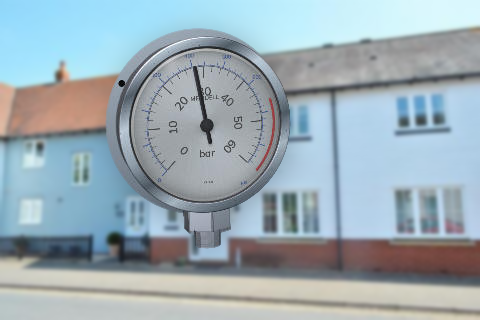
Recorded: 28 bar
